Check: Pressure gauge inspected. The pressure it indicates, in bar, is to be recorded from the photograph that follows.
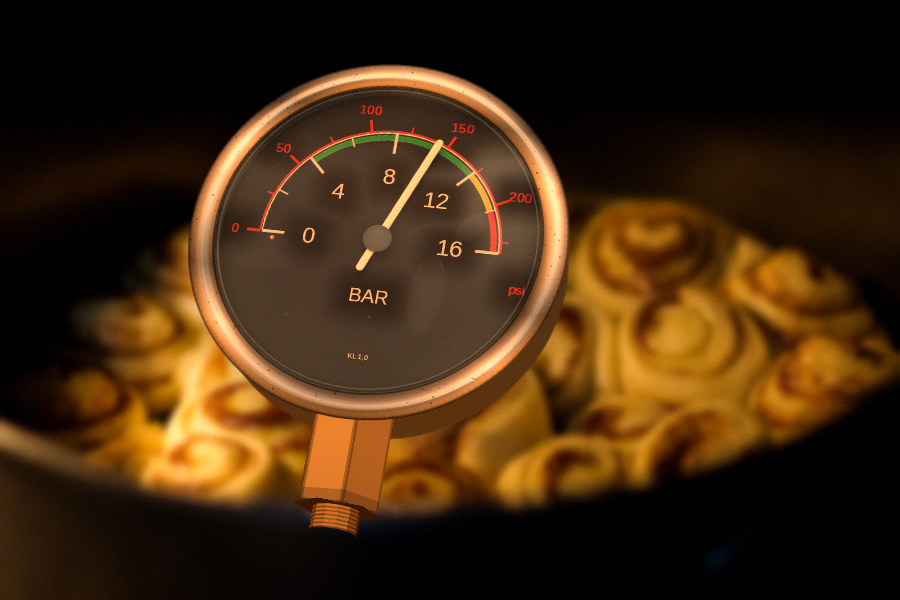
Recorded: 10 bar
